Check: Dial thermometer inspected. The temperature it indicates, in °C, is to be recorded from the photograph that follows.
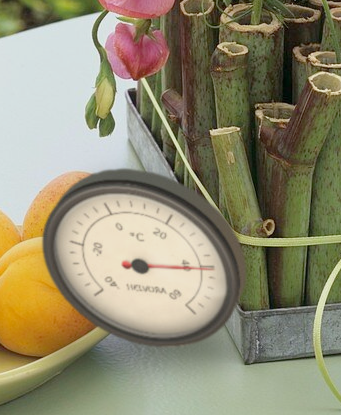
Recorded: 40 °C
